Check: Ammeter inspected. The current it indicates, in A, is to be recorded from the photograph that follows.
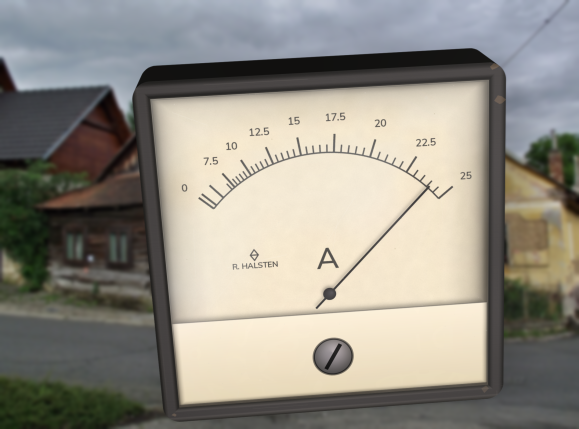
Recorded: 24 A
